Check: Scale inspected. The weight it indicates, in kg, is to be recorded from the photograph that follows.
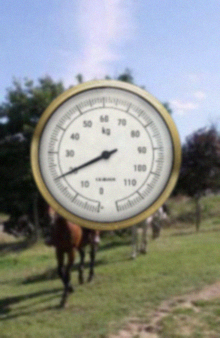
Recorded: 20 kg
